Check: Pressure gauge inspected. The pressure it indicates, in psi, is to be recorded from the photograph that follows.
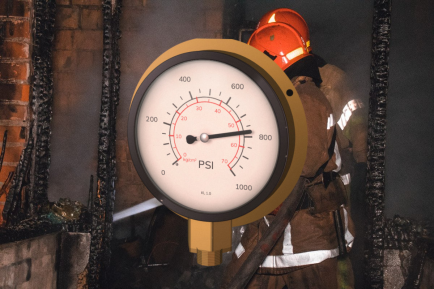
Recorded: 775 psi
